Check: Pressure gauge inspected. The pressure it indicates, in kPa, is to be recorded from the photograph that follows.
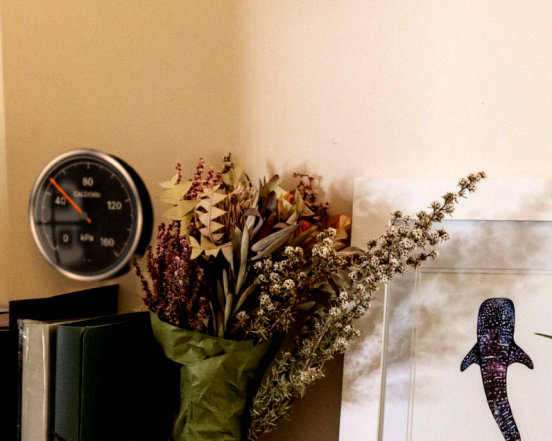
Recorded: 50 kPa
